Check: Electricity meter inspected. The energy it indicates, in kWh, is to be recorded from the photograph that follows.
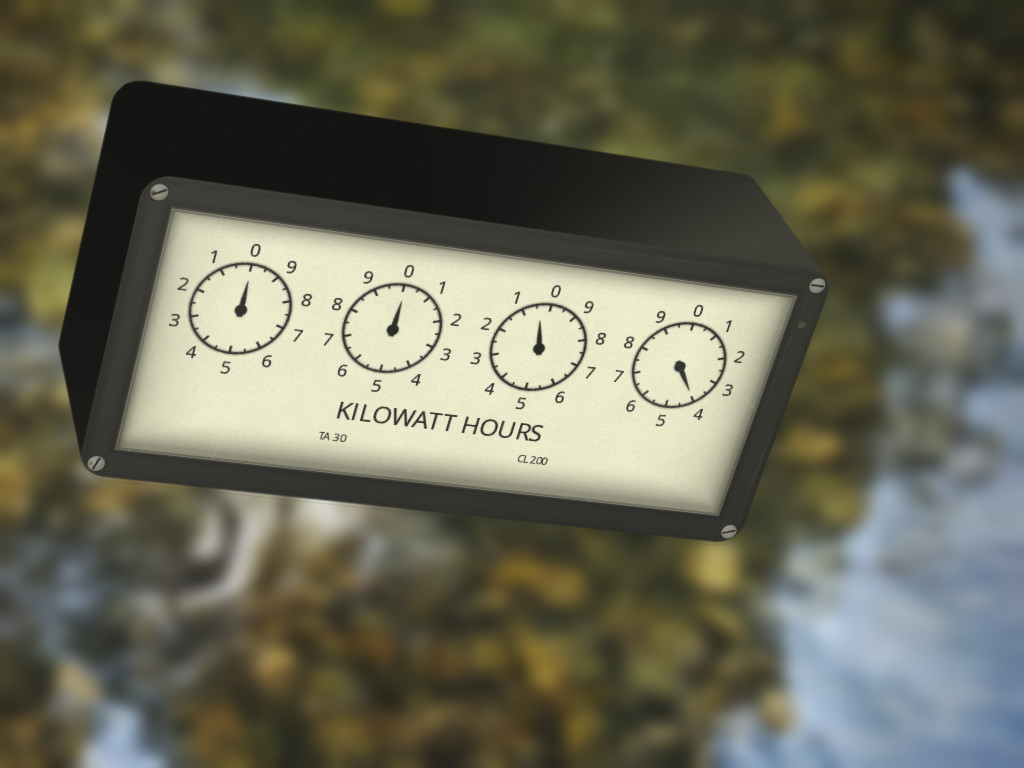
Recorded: 4 kWh
